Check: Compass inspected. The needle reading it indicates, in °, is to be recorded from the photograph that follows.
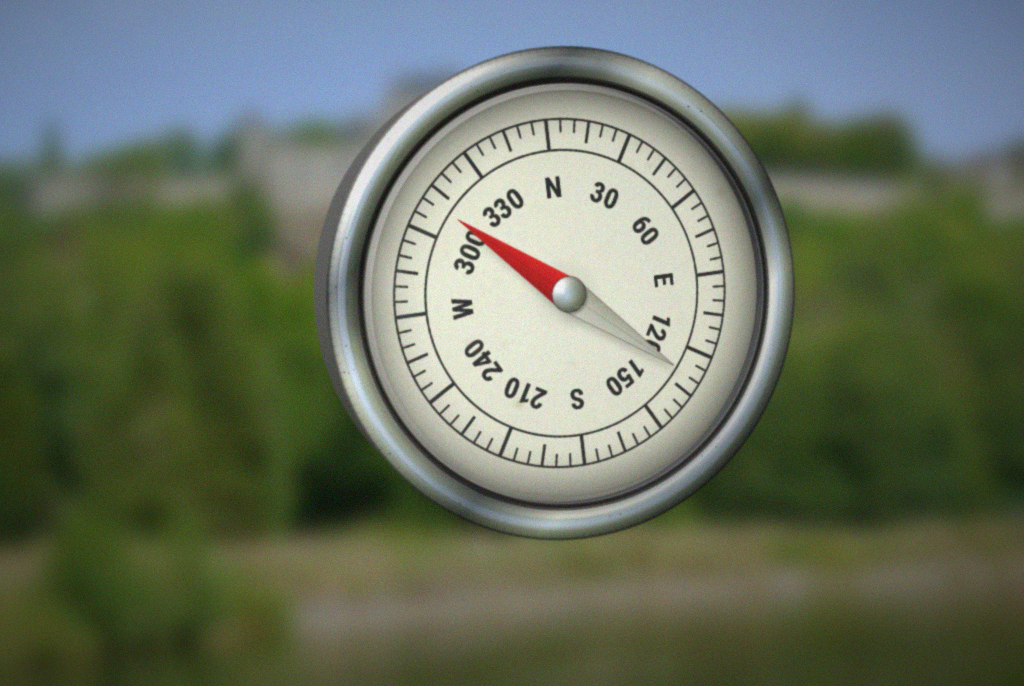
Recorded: 310 °
